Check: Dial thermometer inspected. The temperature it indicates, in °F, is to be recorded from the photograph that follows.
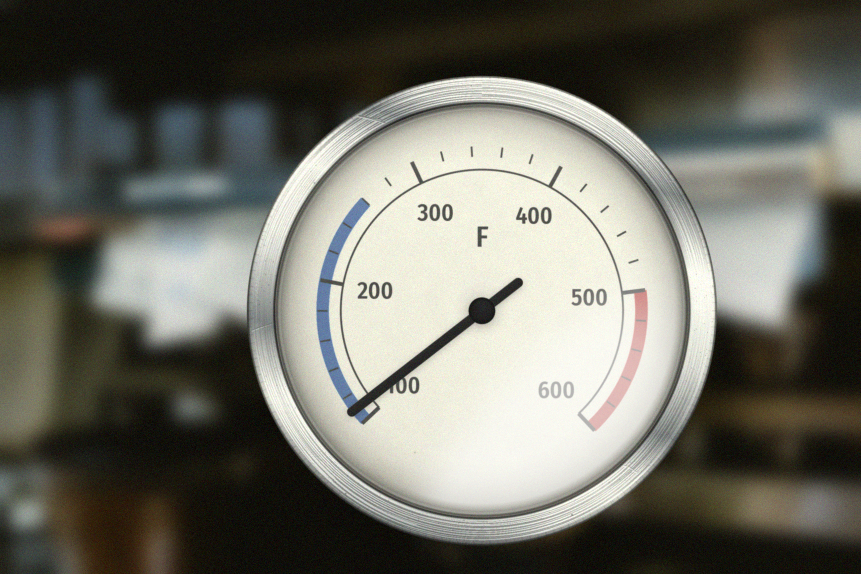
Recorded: 110 °F
